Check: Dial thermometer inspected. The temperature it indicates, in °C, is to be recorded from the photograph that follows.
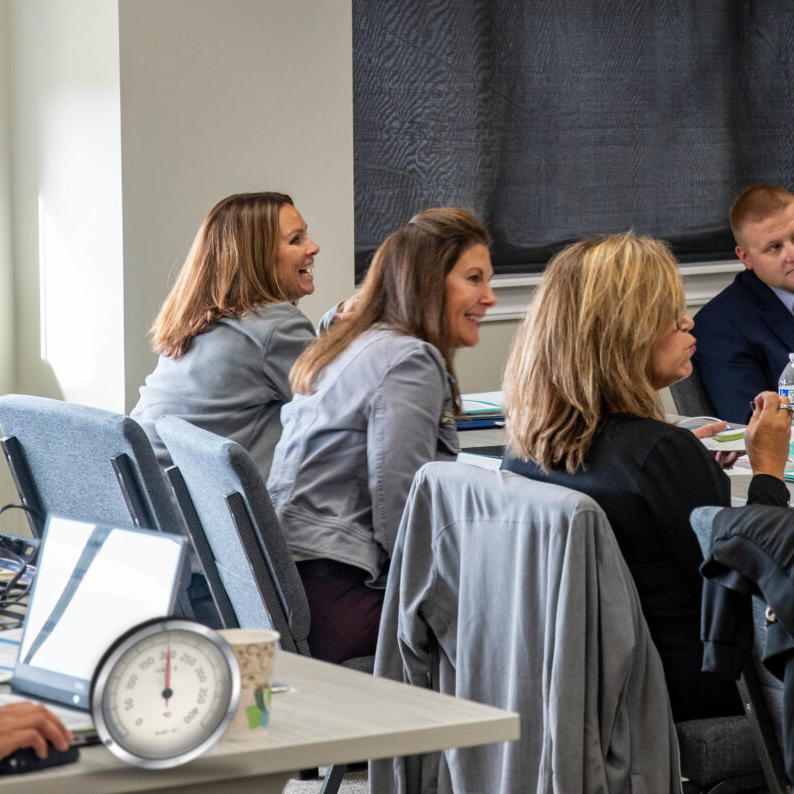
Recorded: 200 °C
